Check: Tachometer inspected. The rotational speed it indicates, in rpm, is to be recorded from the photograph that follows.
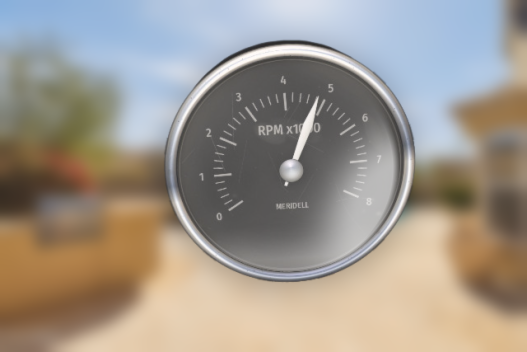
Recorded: 4800 rpm
